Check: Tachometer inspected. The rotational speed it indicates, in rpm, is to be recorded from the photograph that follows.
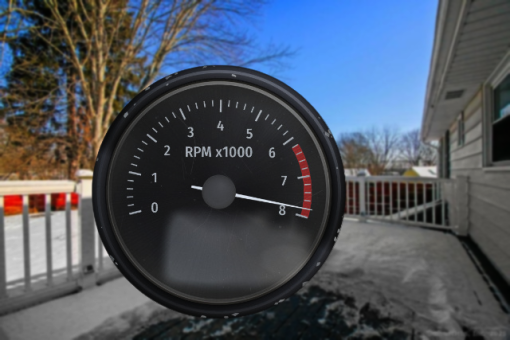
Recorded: 7800 rpm
